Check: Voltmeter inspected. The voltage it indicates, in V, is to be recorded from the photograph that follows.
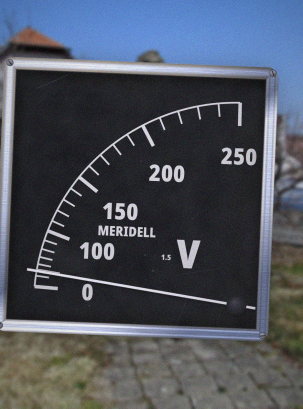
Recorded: 50 V
